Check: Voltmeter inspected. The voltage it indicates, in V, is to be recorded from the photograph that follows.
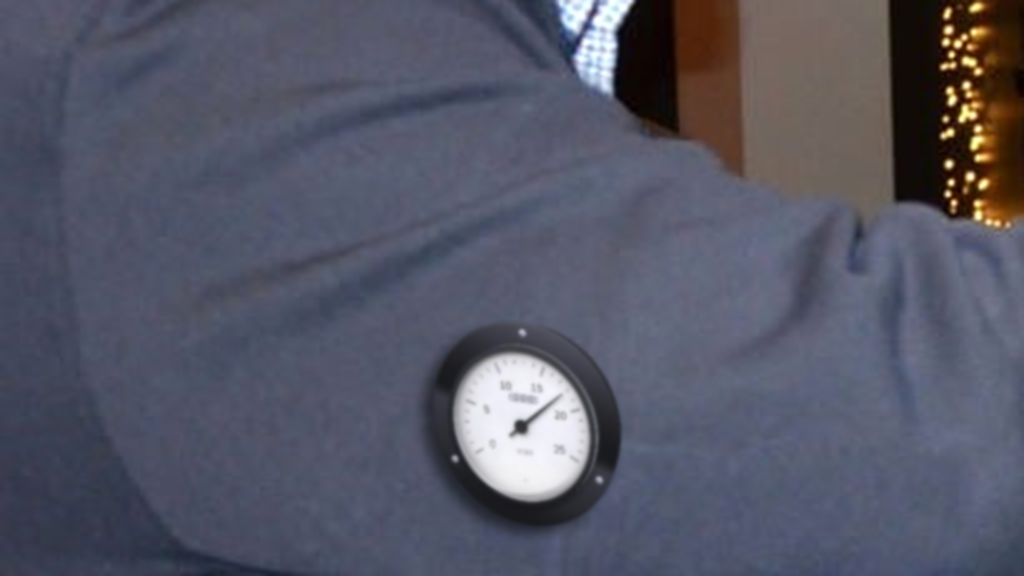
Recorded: 18 V
